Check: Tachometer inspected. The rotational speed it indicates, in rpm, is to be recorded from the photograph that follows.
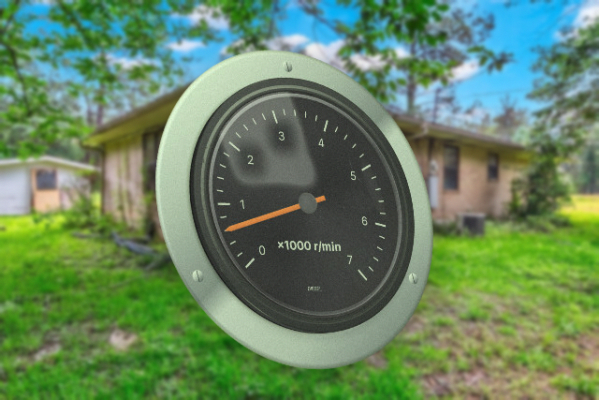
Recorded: 600 rpm
